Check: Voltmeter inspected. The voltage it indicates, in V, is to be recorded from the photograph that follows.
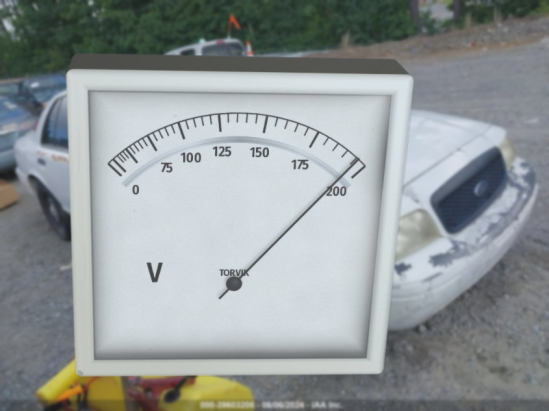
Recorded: 195 V
